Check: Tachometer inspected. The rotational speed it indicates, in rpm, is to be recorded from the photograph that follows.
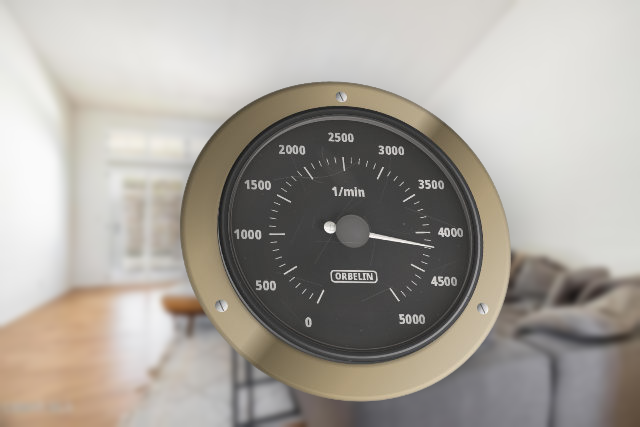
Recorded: 4200 rpm
